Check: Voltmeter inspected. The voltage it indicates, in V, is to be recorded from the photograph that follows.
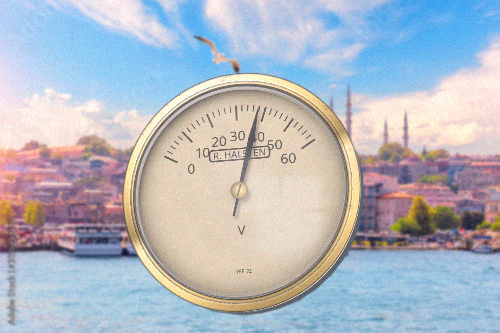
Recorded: 38 V
